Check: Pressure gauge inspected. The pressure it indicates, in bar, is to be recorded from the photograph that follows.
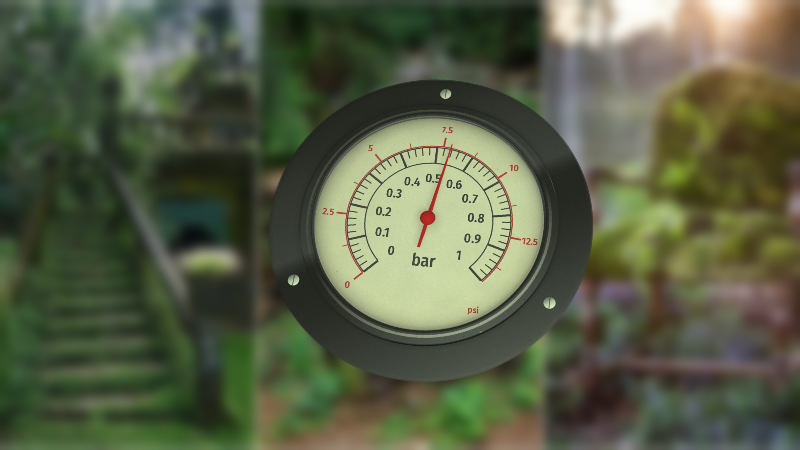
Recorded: 0.54 bar
